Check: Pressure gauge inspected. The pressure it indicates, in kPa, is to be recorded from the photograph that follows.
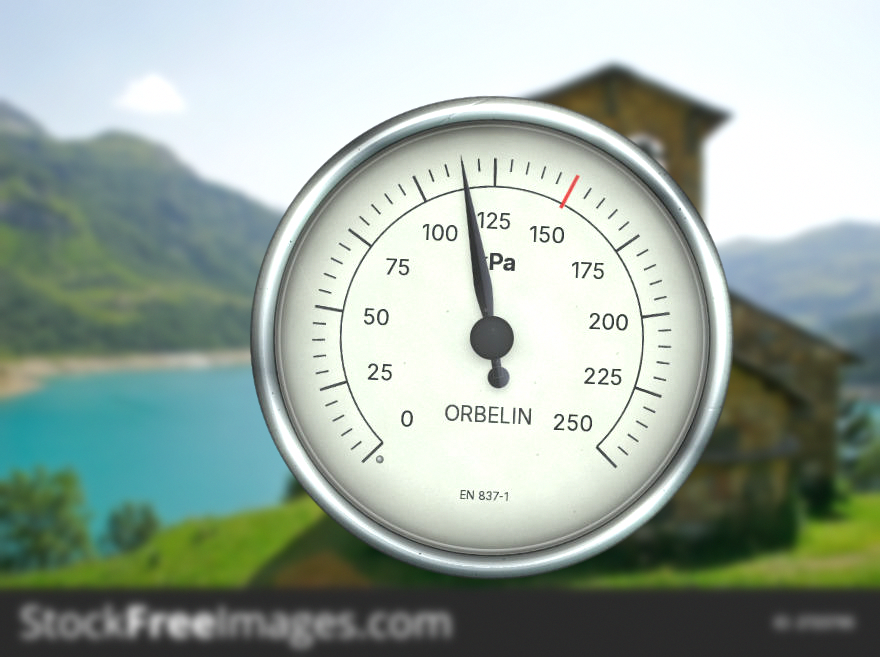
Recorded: 115 kPa
